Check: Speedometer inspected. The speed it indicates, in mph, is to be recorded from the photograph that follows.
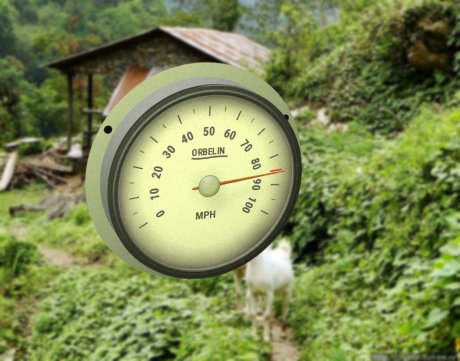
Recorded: 85 mph
